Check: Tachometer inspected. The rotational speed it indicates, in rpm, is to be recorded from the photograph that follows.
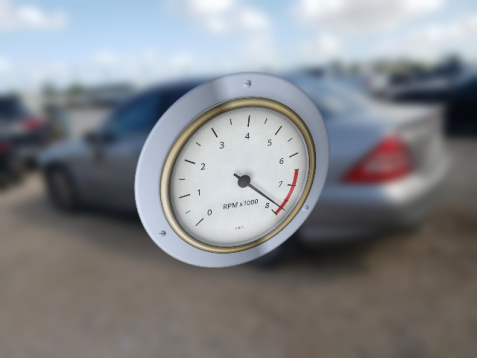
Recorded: 7750 rpm
